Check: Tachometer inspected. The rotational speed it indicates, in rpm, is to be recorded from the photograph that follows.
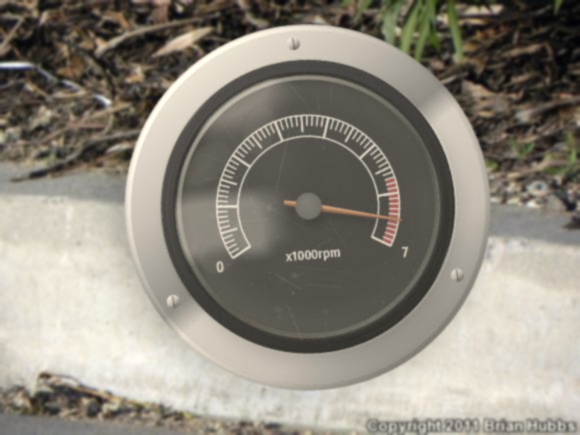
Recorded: 6500 rpm
